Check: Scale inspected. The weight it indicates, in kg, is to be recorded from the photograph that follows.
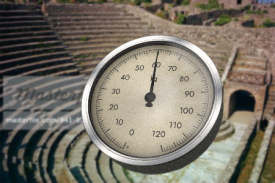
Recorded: 60 kg
